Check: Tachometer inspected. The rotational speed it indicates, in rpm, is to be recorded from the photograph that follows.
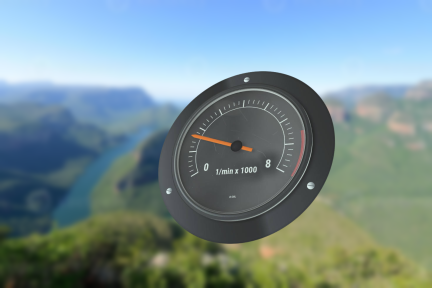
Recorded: 1600 rpm
